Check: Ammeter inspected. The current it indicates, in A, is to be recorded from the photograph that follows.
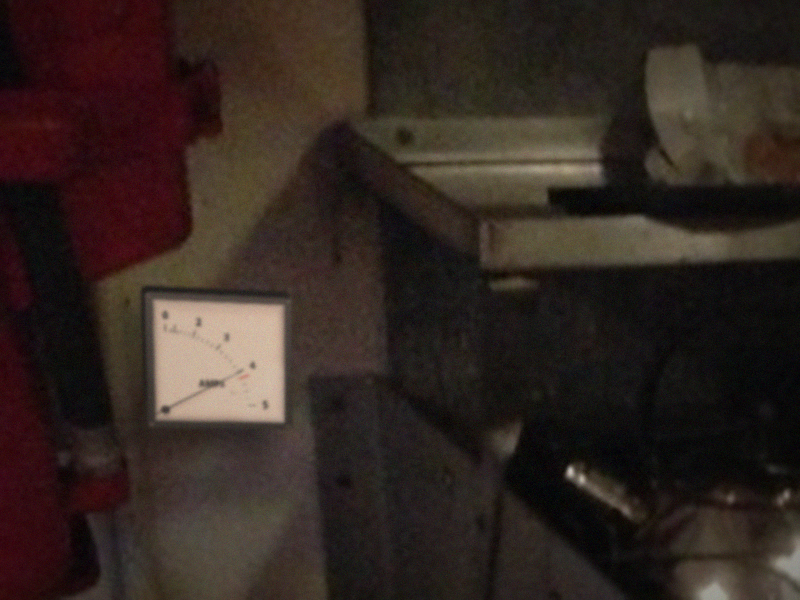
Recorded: 4 A
